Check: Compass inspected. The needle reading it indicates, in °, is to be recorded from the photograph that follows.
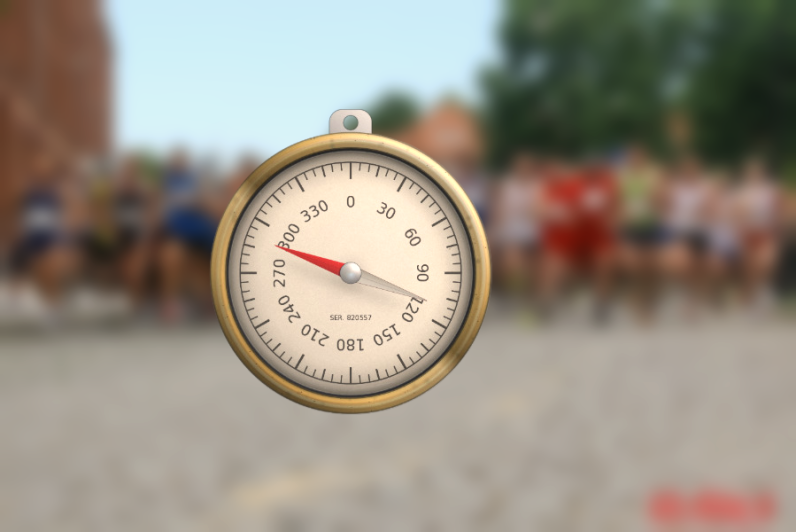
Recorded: 290 °
